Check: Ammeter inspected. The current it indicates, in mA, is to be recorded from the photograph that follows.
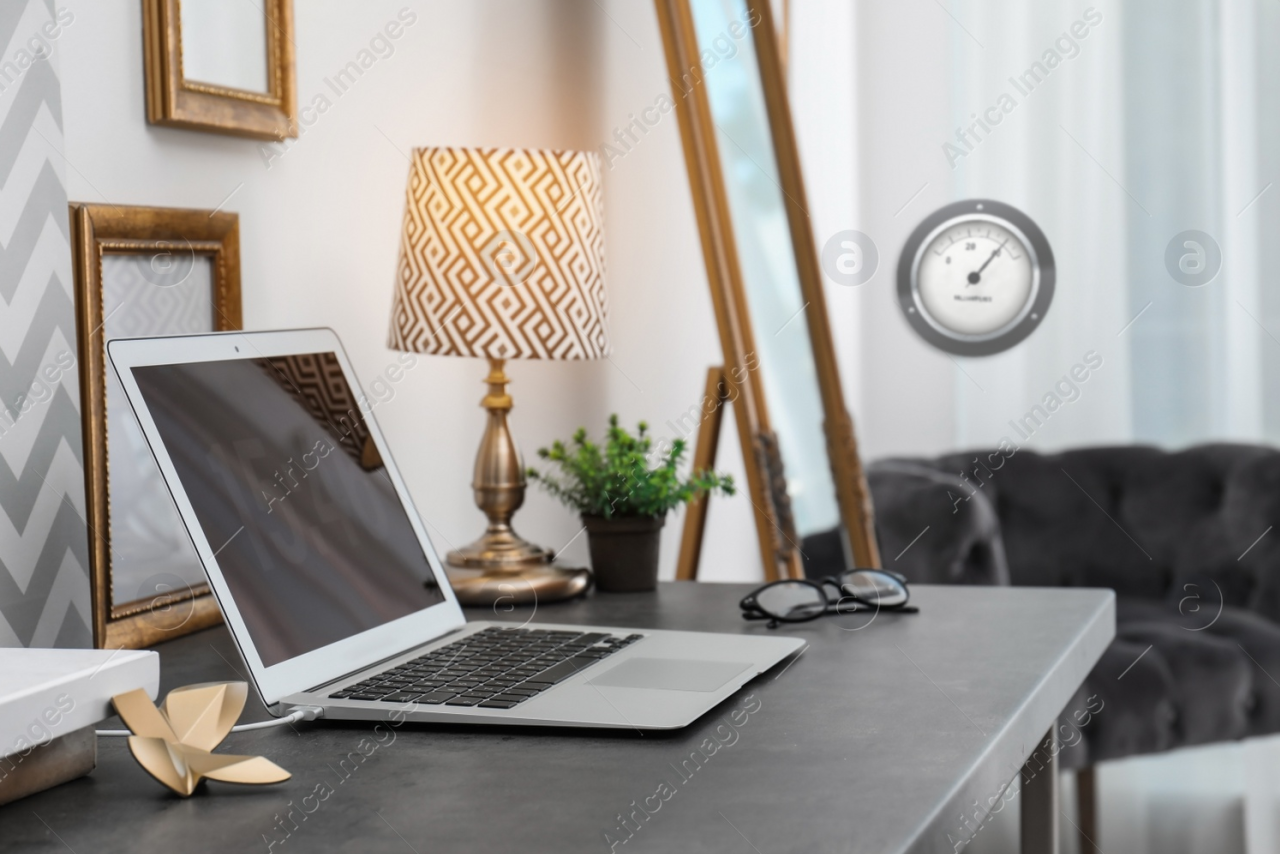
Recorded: 40 mA
